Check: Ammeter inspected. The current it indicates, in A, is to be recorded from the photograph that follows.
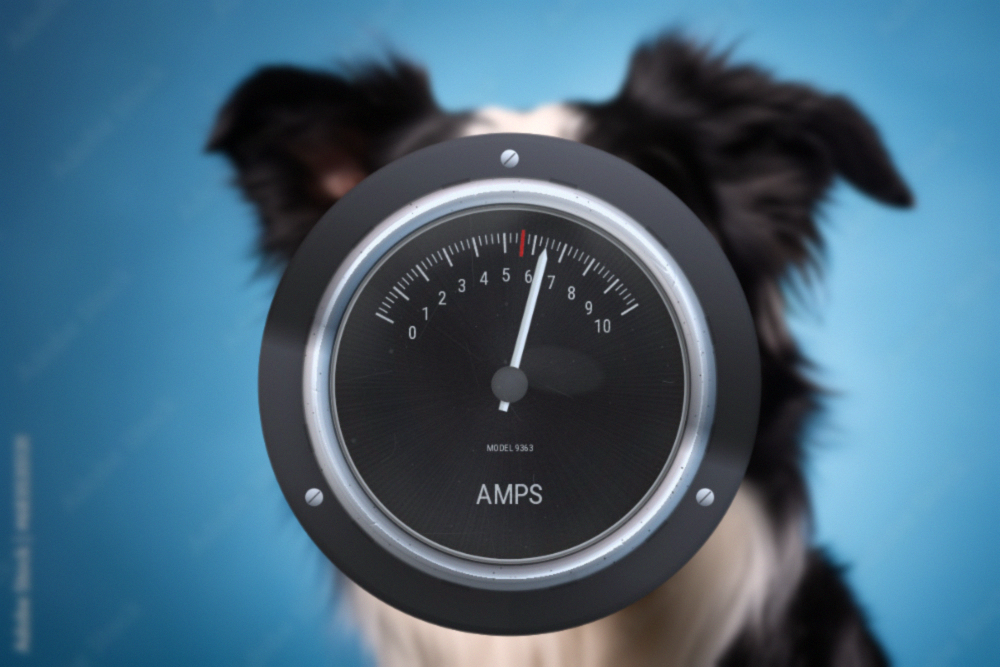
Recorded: 6.4 A
